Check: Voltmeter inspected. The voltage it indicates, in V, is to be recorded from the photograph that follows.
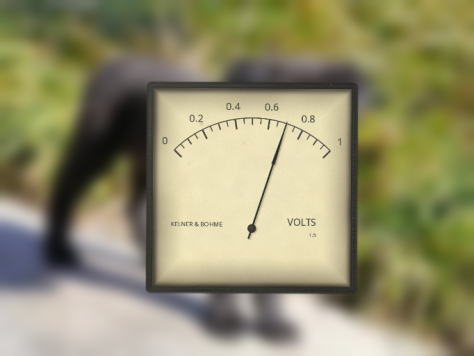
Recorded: 0.7 V
